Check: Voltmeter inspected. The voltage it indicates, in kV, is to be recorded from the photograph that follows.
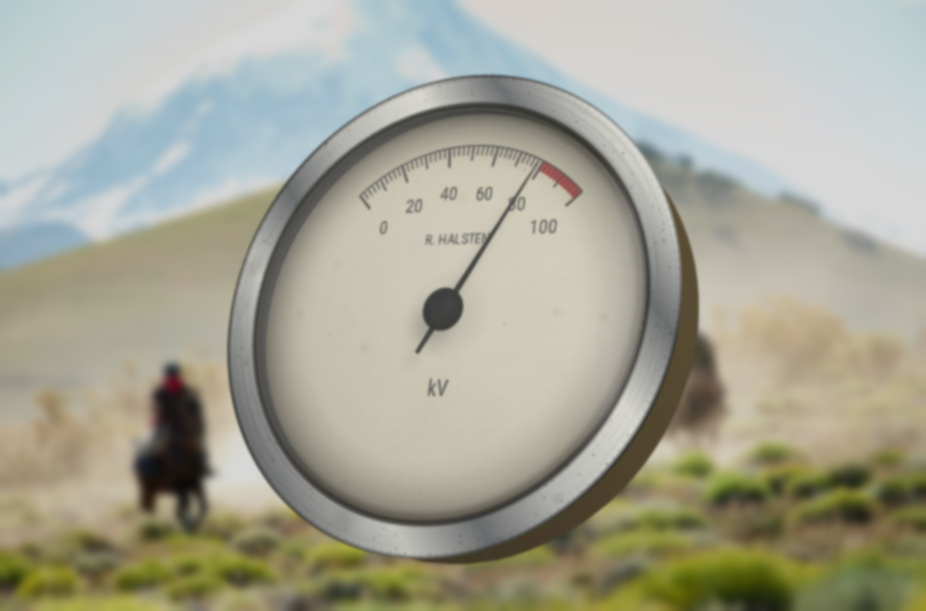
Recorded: 80 kV
